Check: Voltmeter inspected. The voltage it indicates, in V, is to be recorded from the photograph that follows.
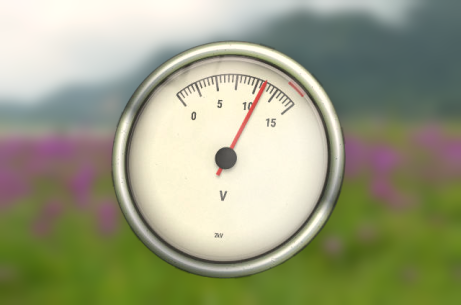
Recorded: 11 V
